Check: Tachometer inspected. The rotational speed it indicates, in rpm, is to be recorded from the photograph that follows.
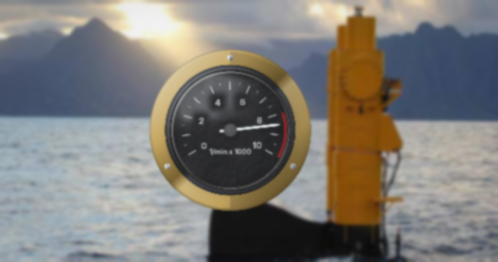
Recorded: 8500 rpm
